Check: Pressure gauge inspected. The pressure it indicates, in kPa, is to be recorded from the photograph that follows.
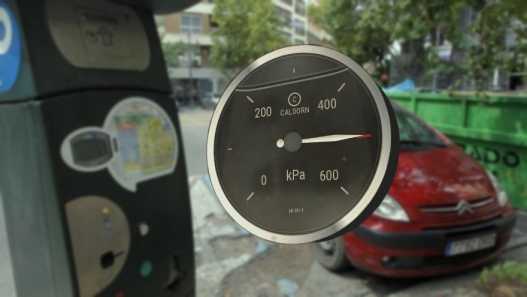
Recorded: 500 kPa
